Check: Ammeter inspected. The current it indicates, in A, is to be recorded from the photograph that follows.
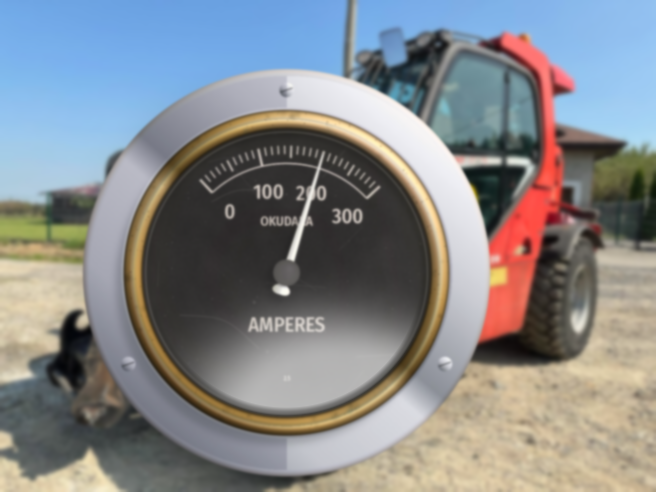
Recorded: 200 A
